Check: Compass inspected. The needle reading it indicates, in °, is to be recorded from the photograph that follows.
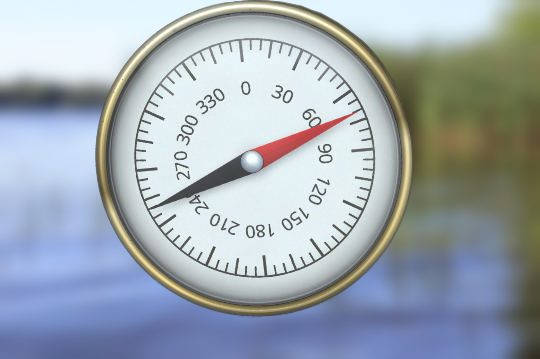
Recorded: 70 °
